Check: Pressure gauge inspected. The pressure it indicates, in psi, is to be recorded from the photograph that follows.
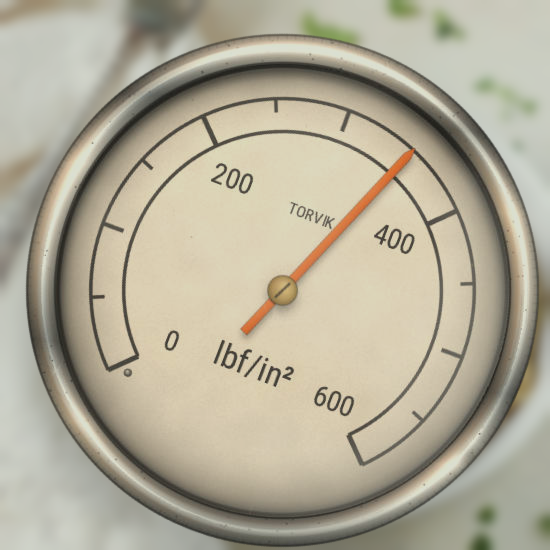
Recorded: 350 psi
